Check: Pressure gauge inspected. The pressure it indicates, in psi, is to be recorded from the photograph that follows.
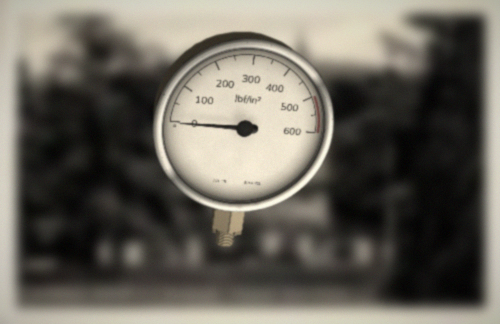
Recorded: 0 psi
